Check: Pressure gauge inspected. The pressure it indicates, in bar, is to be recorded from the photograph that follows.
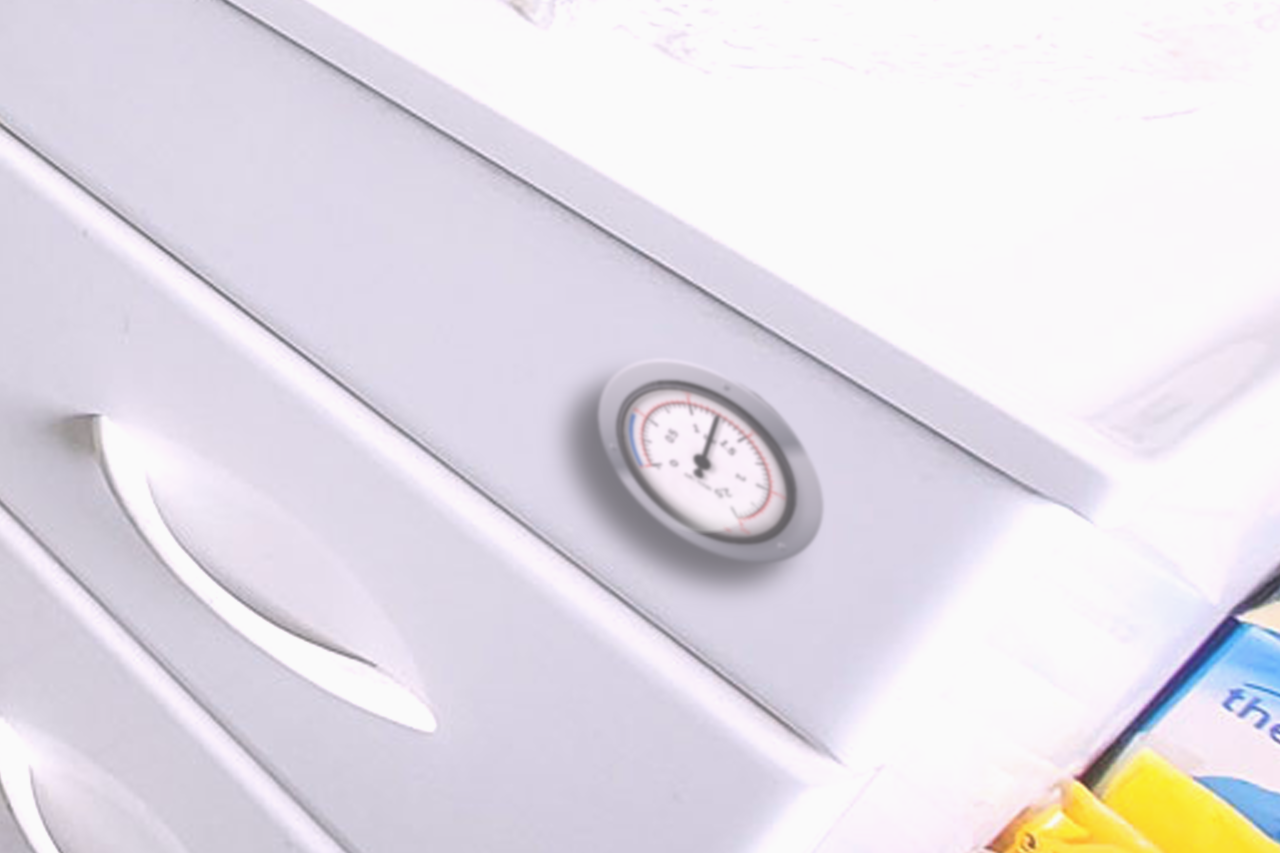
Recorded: 1.25 bar
